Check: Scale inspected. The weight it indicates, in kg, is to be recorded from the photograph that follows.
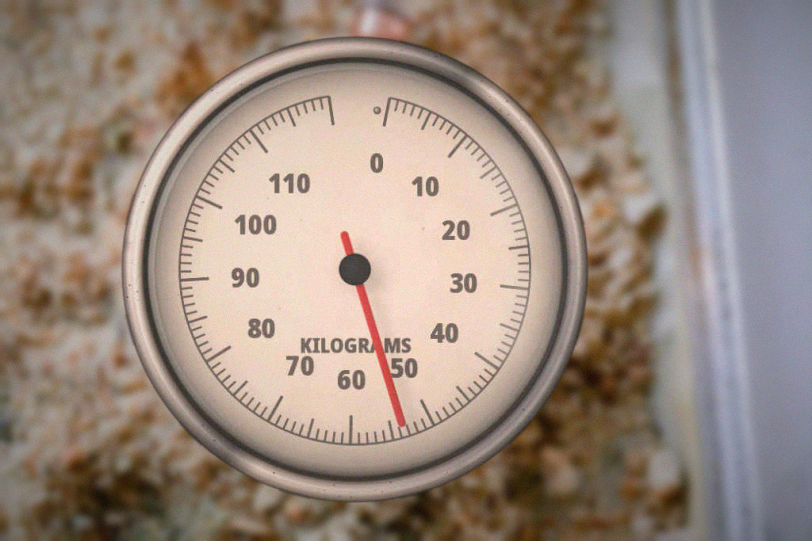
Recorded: 53.5 kg
